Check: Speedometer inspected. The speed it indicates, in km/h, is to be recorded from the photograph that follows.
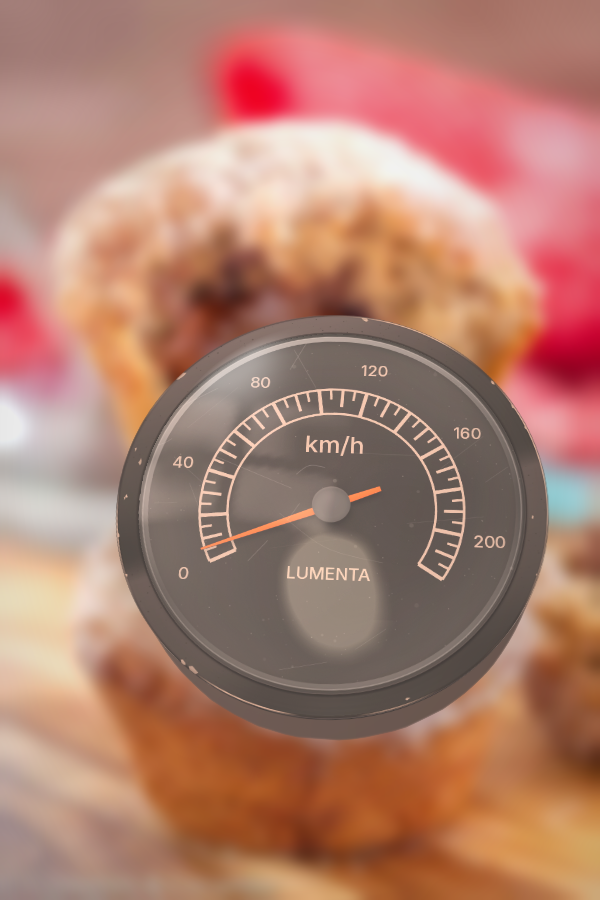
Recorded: 5 km/h
